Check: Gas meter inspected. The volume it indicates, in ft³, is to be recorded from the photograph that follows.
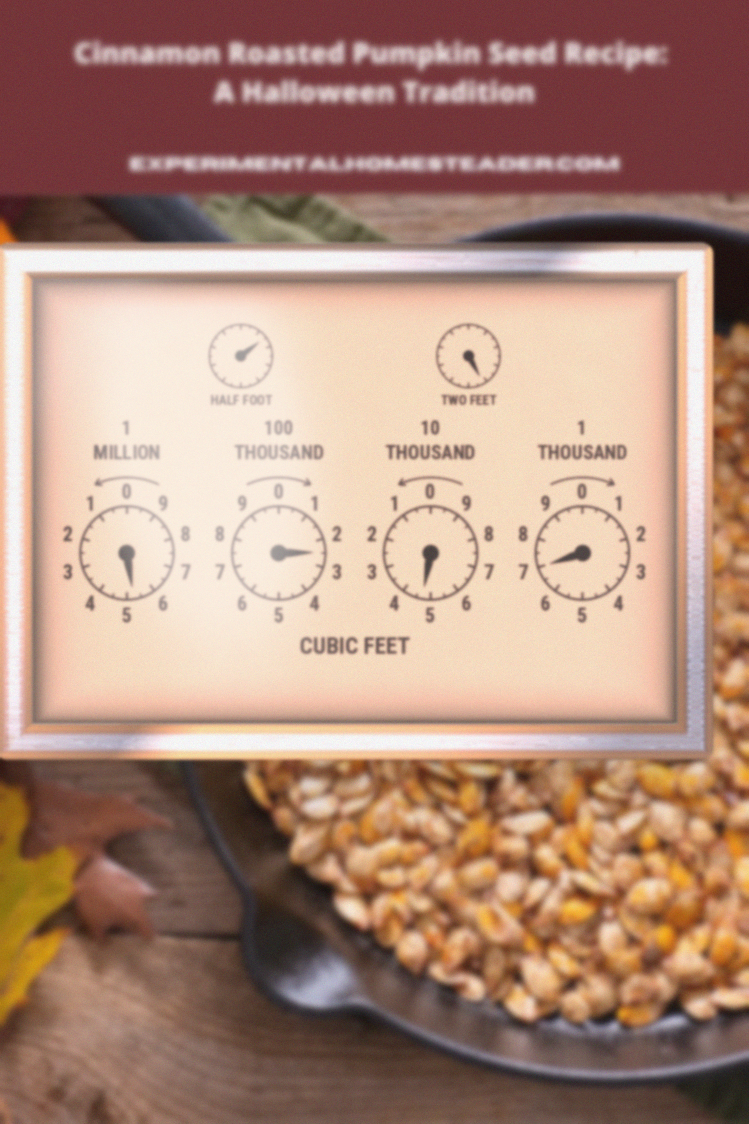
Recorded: 524700 ft³
